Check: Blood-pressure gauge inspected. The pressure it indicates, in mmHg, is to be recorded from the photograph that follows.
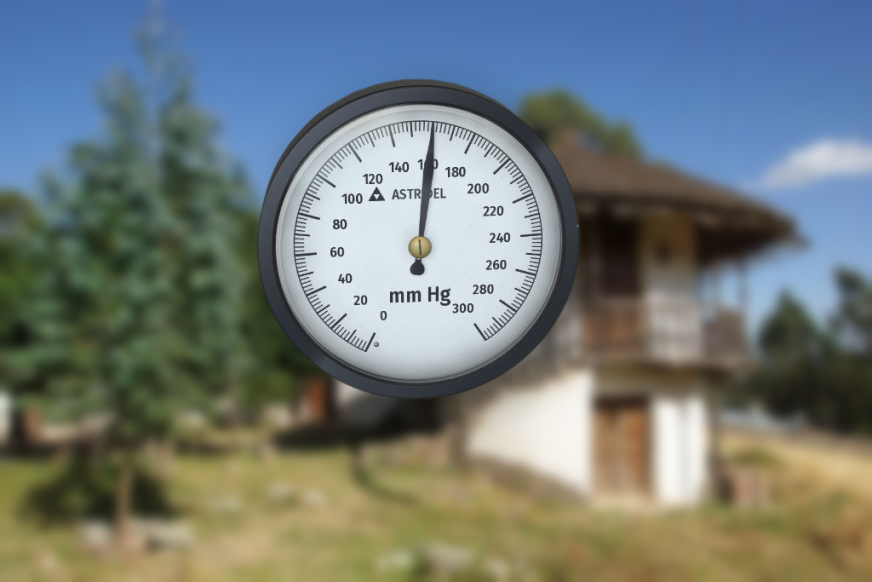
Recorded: 160 mmHg
